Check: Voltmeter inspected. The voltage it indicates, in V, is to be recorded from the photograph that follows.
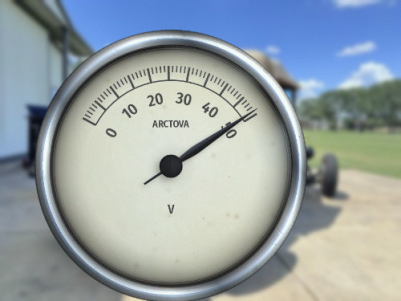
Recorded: 49 V
